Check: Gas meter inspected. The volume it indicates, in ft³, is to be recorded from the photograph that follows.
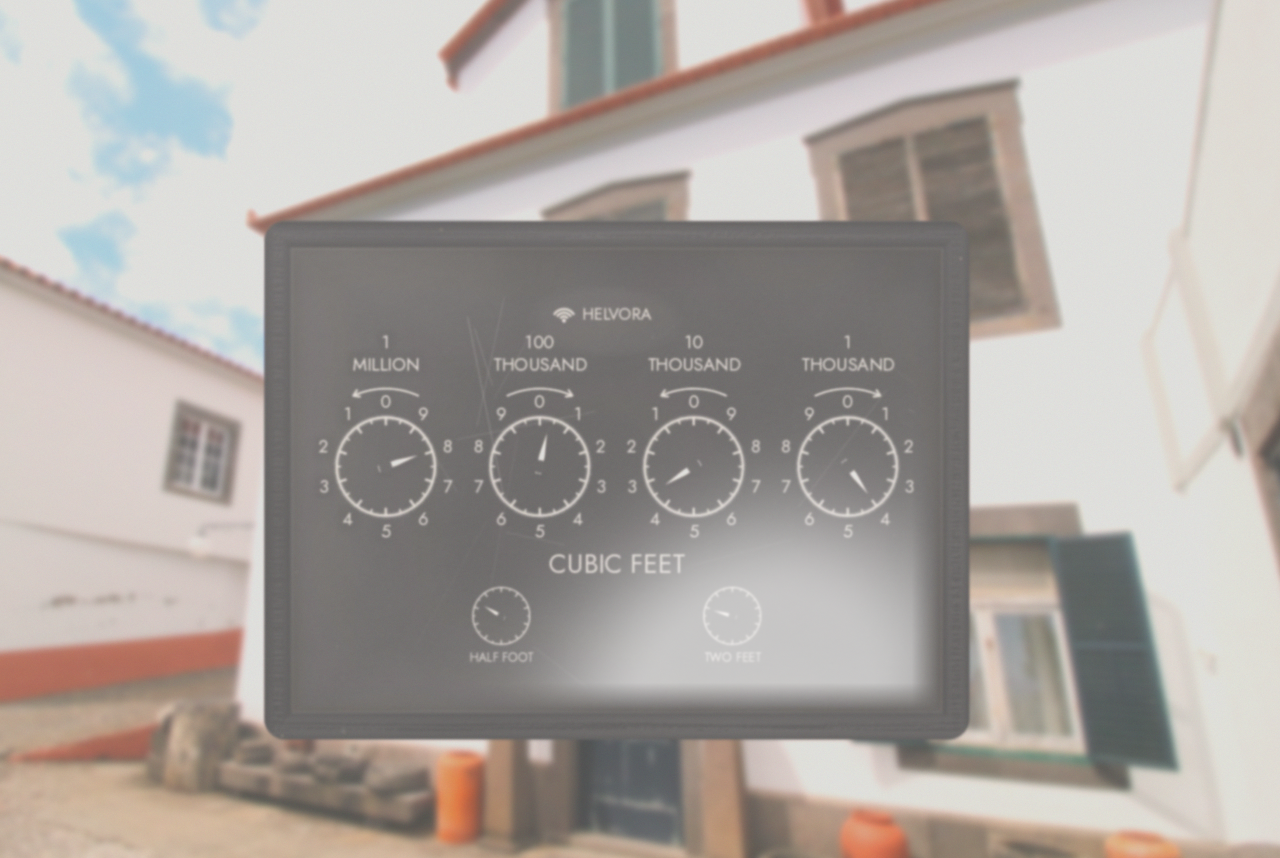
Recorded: 803400 ft³
